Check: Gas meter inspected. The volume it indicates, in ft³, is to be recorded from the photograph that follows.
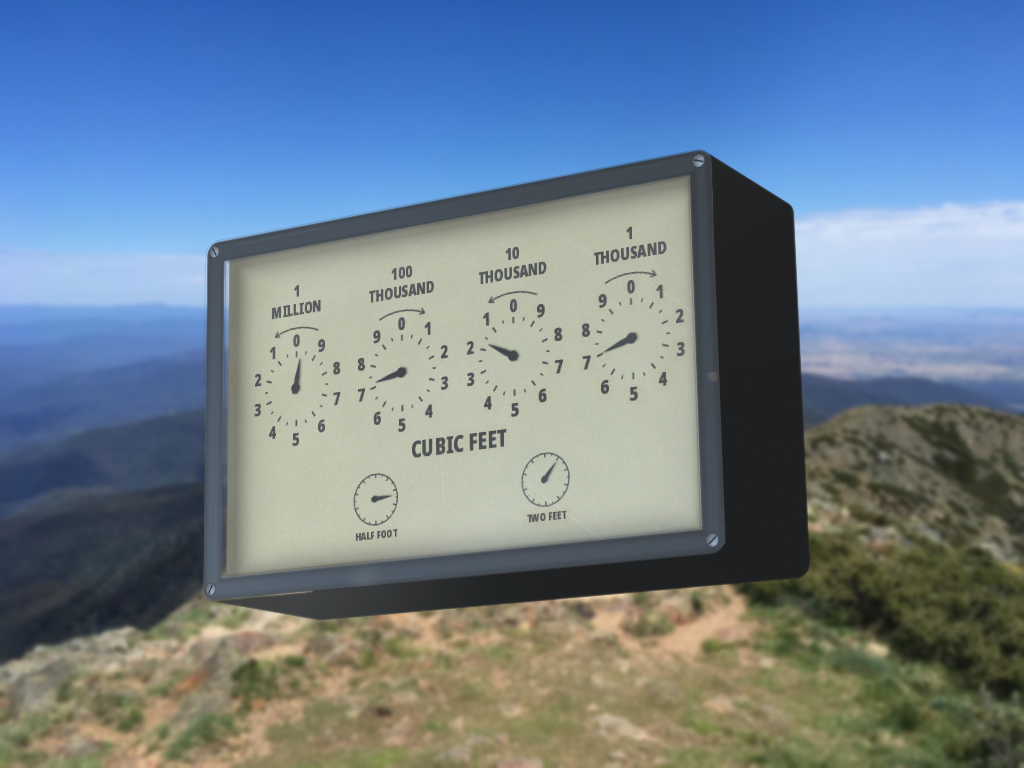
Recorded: 971700 ft³
